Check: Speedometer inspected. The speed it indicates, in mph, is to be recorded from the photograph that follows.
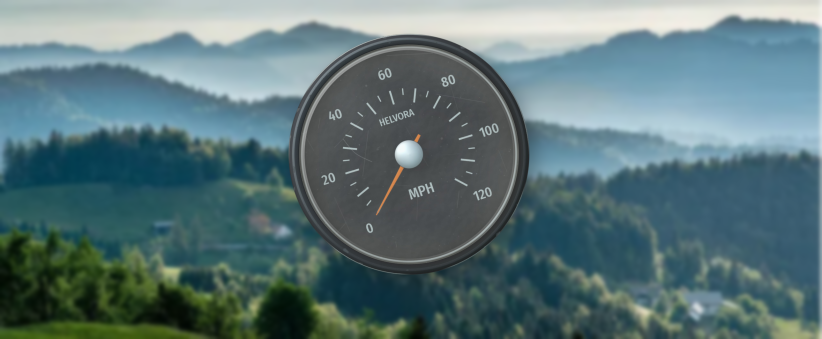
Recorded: 0 mph
